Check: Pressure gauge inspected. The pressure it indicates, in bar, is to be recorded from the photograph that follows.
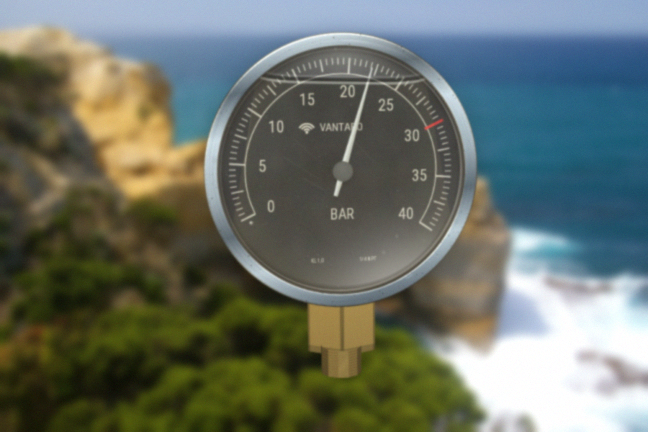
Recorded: 22 bar
